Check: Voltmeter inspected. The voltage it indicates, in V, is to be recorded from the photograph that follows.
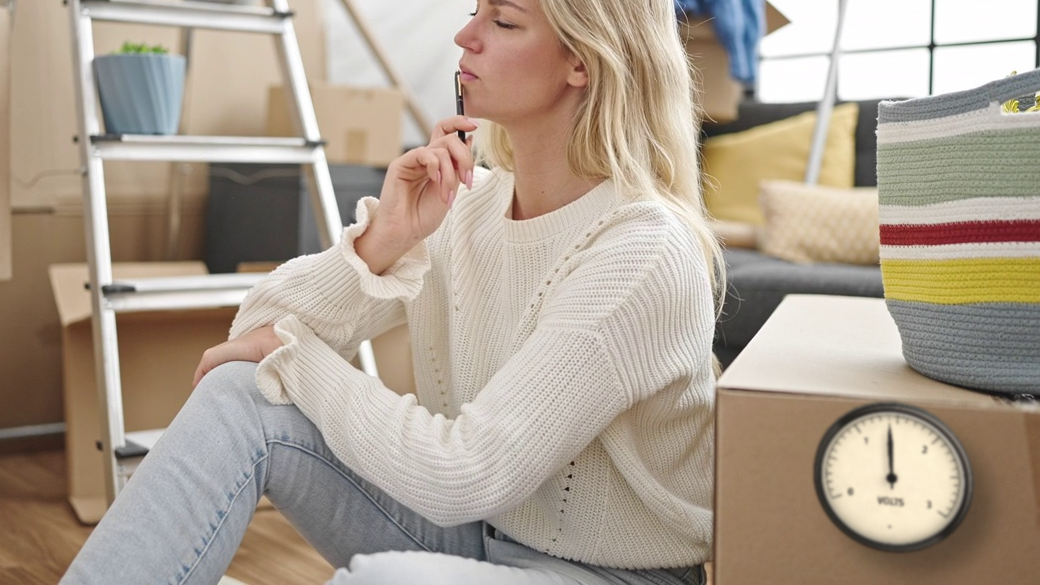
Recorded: 1.4 V
